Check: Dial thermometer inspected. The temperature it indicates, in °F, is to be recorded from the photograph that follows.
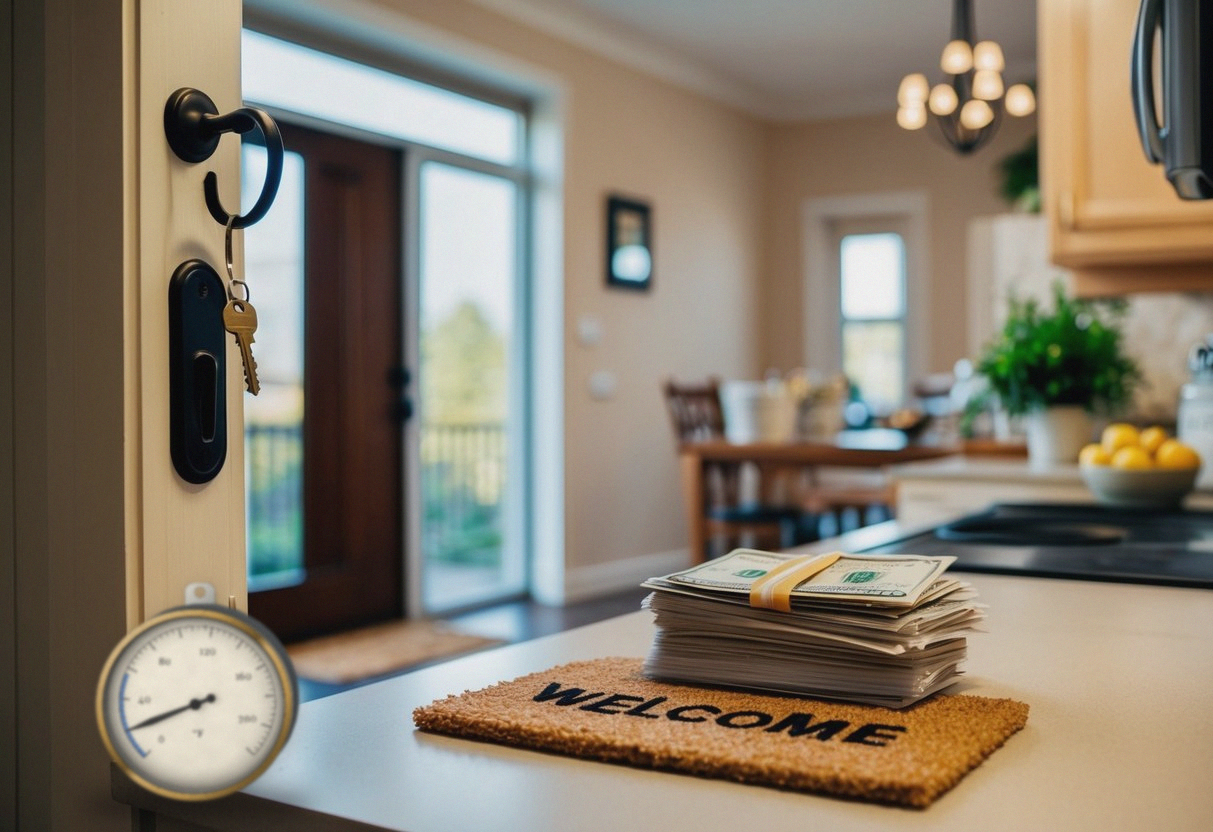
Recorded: 20 °F
